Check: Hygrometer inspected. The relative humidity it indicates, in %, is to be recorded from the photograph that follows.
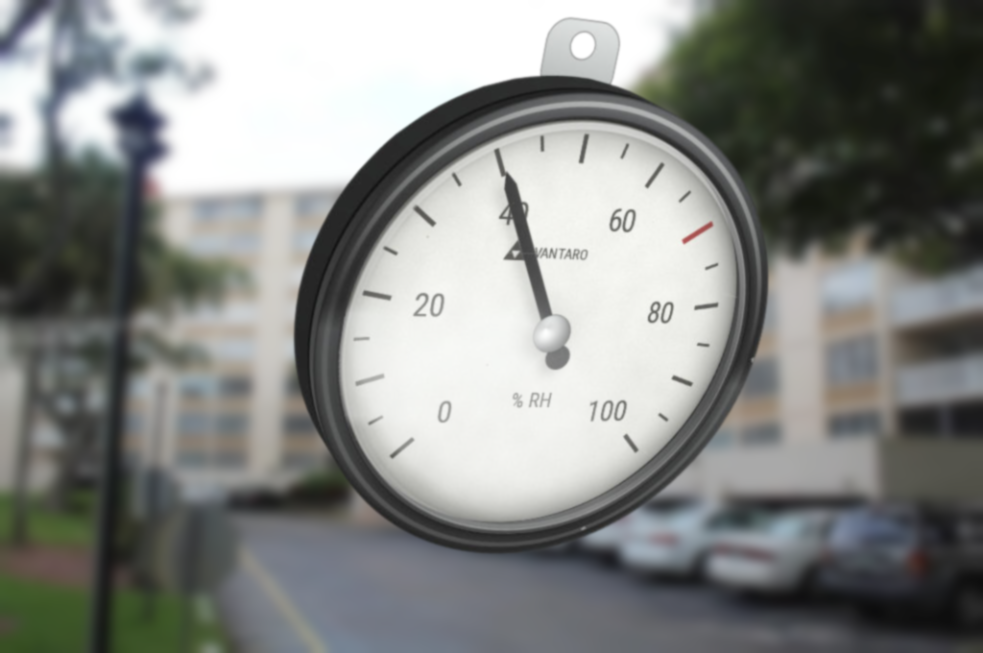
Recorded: 40 %
